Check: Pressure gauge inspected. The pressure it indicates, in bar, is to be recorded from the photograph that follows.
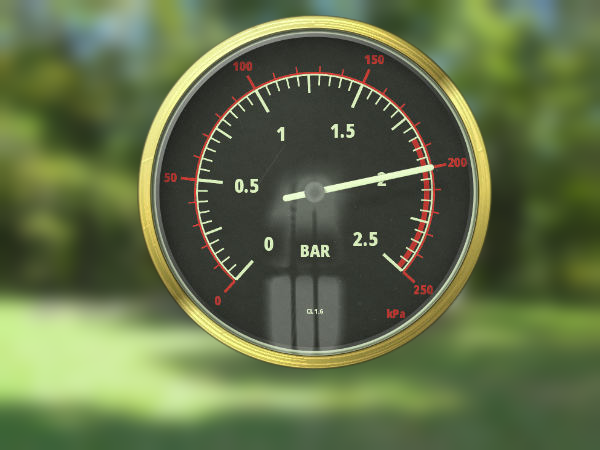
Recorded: 2 bar
